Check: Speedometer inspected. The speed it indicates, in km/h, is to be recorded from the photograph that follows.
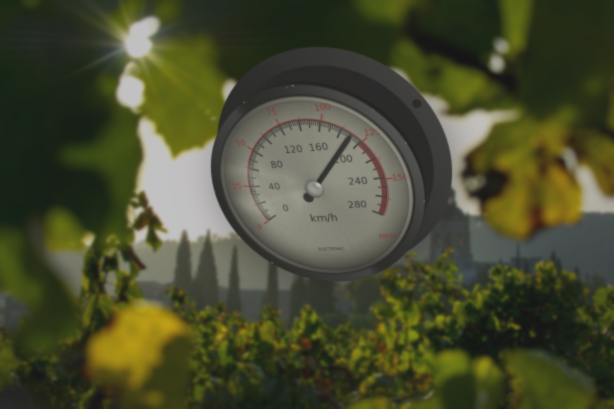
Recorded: 190 km/h
